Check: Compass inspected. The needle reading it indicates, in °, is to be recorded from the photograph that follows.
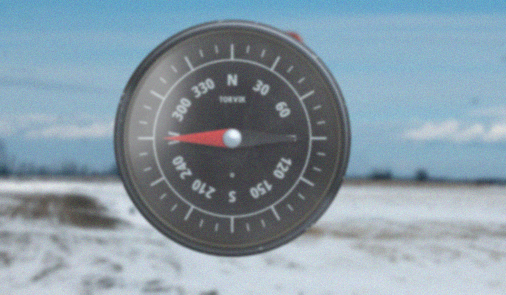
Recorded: 270 °
